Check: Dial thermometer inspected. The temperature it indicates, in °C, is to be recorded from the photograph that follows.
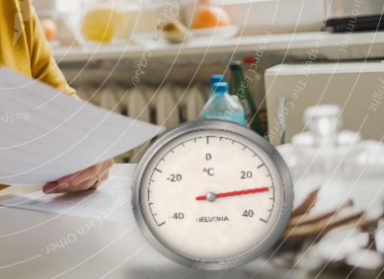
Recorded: 28 °C
